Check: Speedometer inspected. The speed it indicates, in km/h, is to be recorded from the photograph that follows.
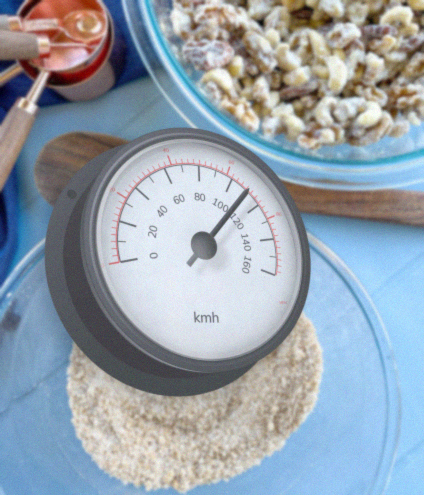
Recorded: 110 km/h
